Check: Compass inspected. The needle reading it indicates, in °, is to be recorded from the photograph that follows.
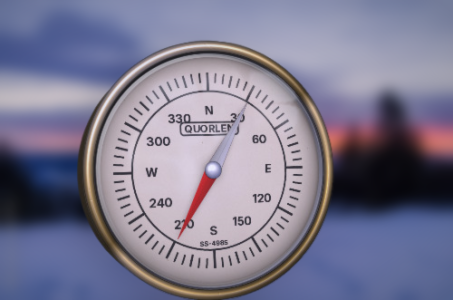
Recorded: 210 °
